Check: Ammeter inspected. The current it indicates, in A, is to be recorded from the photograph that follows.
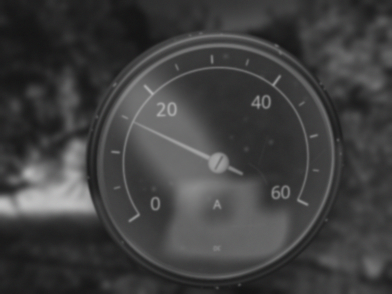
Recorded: 15 A
